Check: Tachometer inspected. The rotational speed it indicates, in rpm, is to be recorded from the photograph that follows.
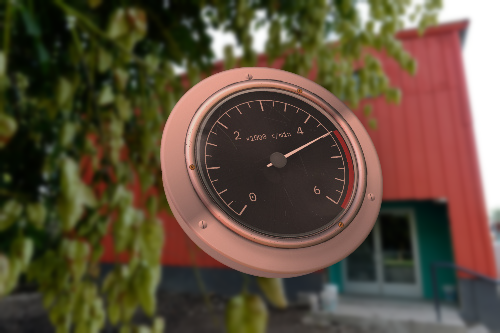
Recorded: 4500 rpm
